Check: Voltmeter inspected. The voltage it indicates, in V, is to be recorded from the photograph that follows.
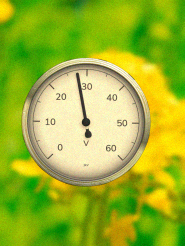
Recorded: 27.5 V
